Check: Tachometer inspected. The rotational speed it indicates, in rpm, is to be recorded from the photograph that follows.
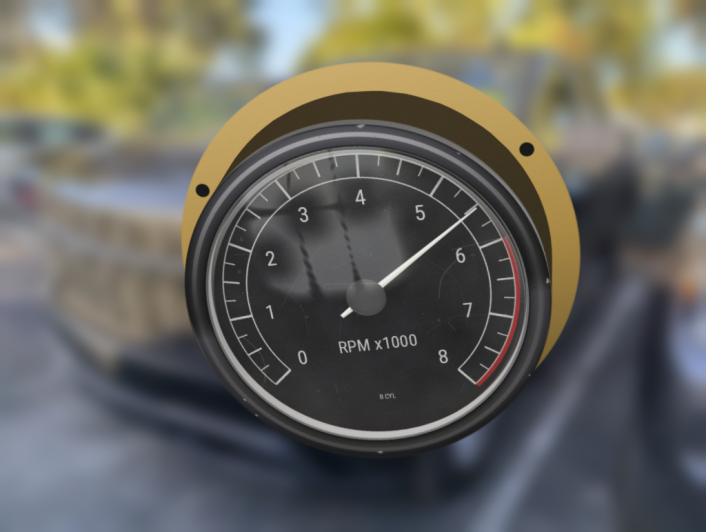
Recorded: 5500 rpm
